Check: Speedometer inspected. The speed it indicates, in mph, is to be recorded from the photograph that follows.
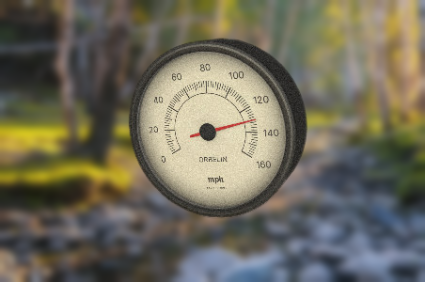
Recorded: 130 mph
